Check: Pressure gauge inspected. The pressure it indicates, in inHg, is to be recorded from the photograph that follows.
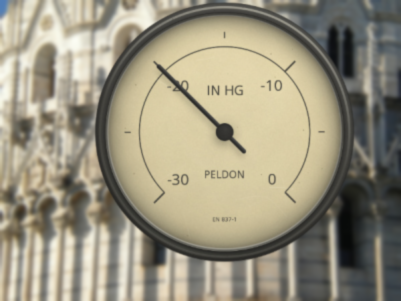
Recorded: -20 inHg
